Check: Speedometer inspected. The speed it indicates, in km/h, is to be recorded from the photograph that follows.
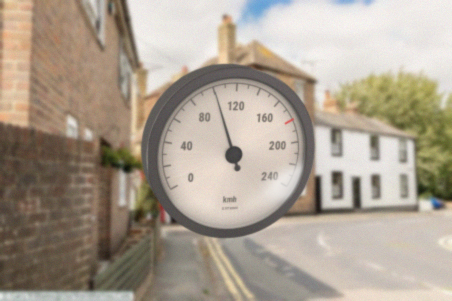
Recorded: 100 km/h
